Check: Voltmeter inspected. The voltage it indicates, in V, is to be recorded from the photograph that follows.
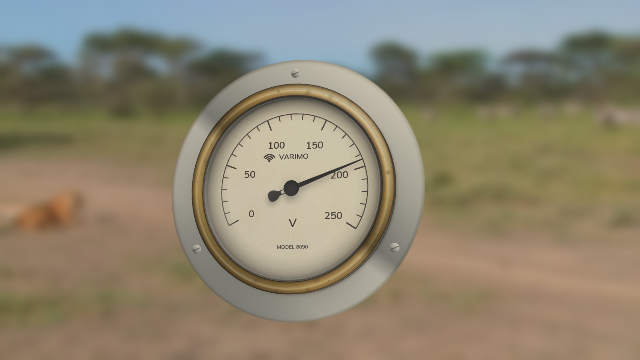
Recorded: 195 V
